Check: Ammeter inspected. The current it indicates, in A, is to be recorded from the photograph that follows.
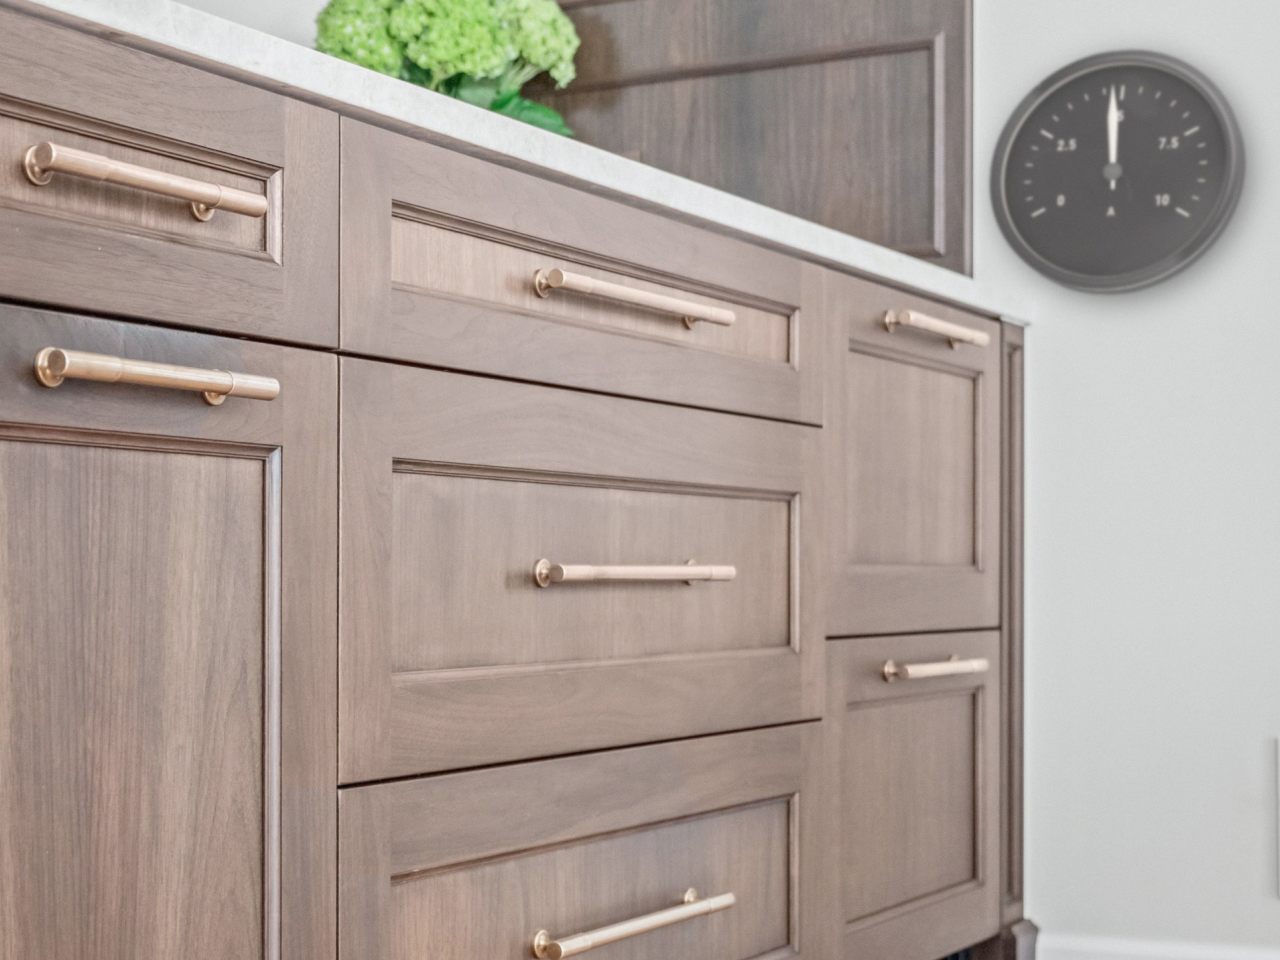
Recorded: 4.75 A
